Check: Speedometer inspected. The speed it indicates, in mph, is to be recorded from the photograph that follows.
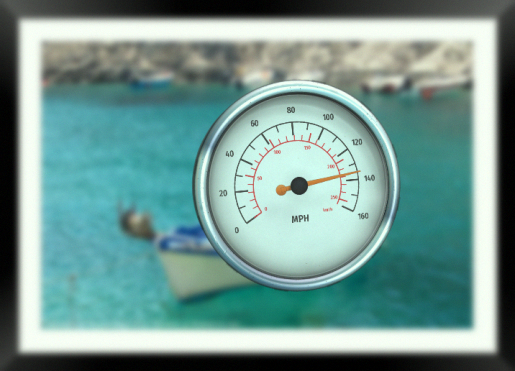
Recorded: 135 mph
